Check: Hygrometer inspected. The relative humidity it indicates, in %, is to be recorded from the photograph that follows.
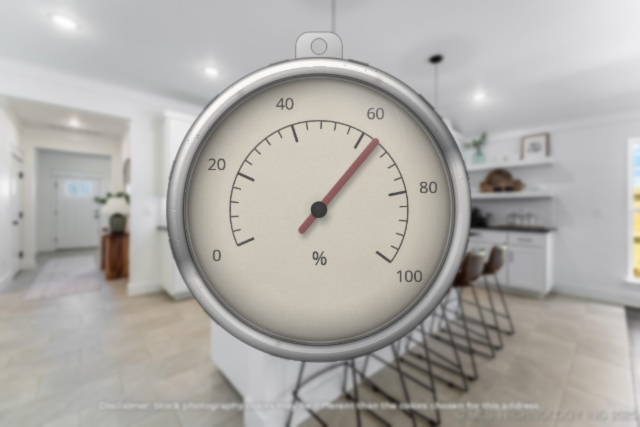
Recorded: 64 %
